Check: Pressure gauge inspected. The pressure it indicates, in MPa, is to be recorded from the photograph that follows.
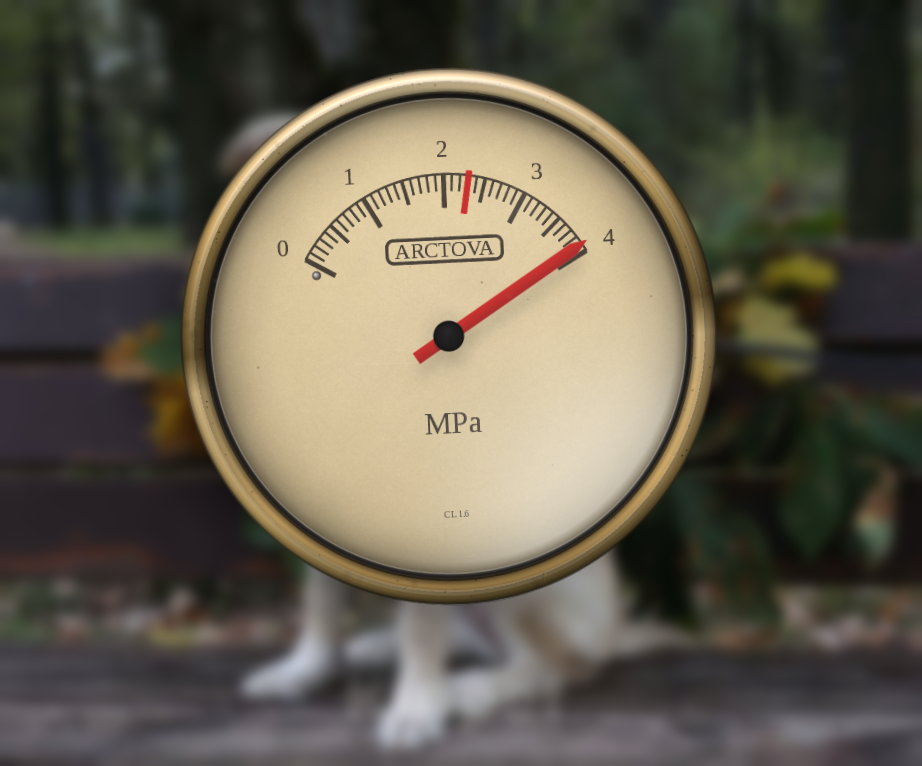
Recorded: 3.9 MPa
